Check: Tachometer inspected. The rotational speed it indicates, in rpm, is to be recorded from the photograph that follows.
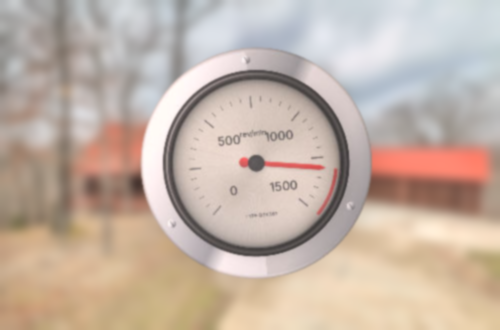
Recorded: 1300 rpm
